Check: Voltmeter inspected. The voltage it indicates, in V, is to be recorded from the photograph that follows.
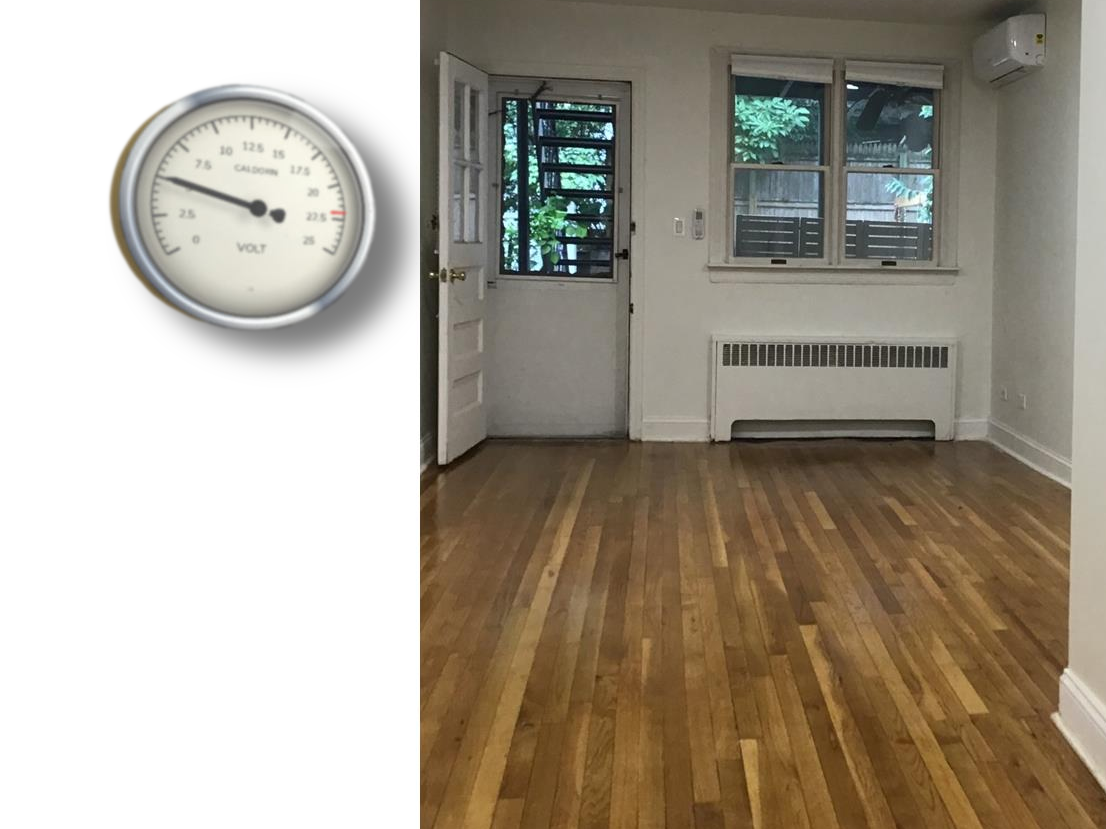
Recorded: 5 V
